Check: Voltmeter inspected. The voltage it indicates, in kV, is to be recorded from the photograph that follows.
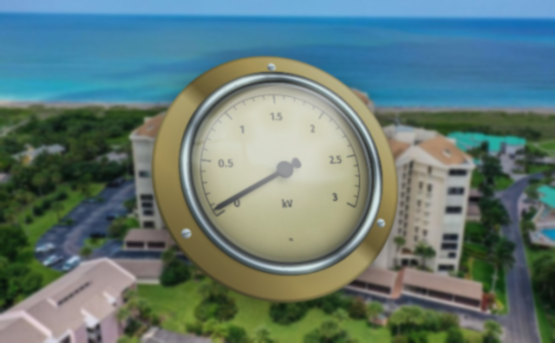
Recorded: 0.05 kV
